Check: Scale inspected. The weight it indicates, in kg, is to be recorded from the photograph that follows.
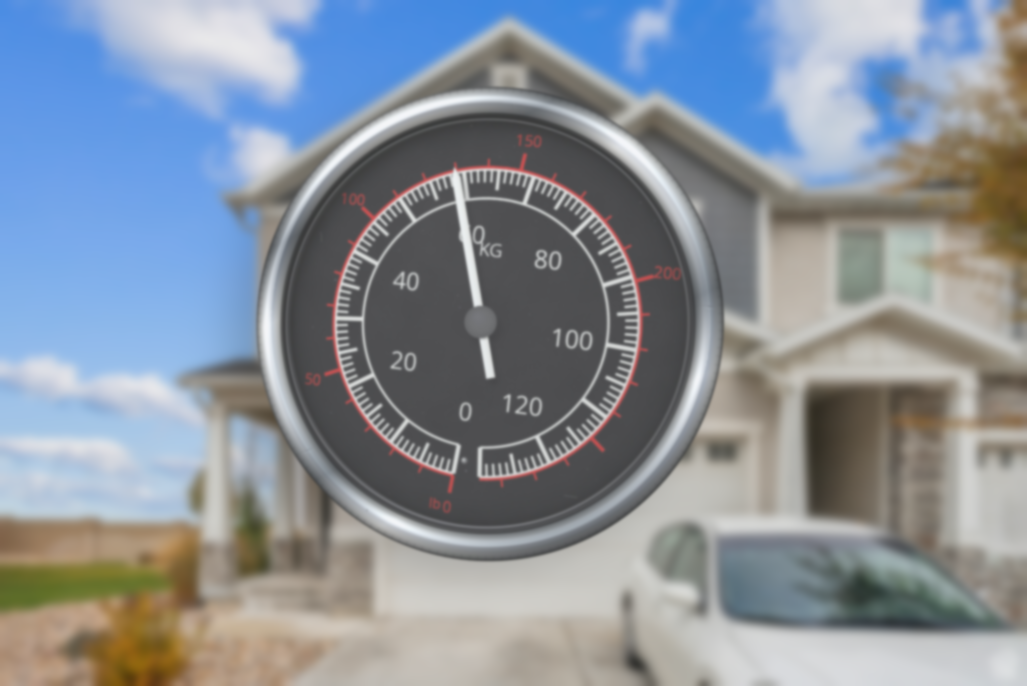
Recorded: 59 kg
